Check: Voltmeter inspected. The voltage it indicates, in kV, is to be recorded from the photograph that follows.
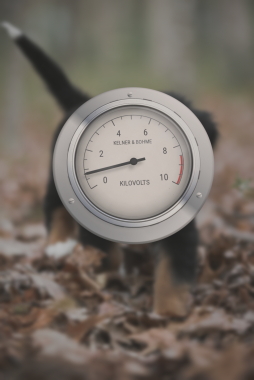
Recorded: 0.75 kV
